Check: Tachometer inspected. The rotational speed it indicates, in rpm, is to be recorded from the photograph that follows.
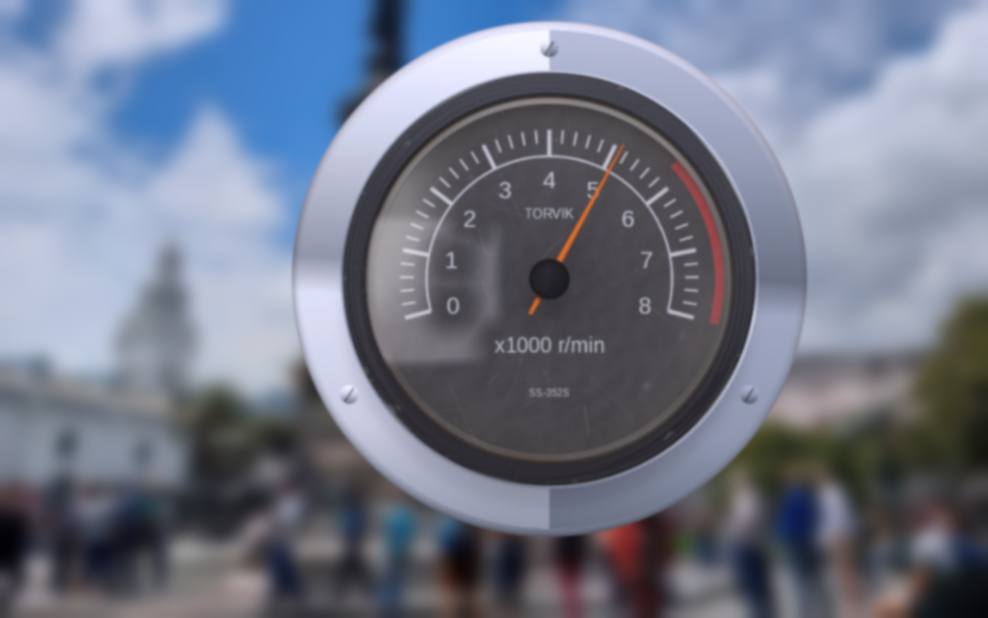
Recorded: 5100 rpm
